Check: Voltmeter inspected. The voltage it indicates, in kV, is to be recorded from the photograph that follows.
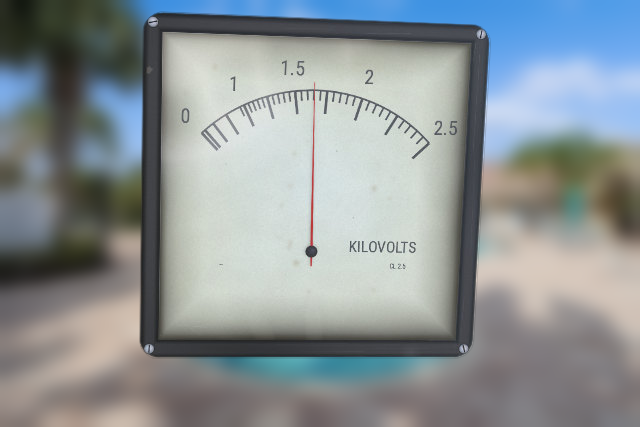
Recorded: 1.65 kV
